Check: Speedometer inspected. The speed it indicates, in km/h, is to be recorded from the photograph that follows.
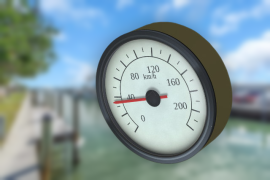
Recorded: 35 km/h
